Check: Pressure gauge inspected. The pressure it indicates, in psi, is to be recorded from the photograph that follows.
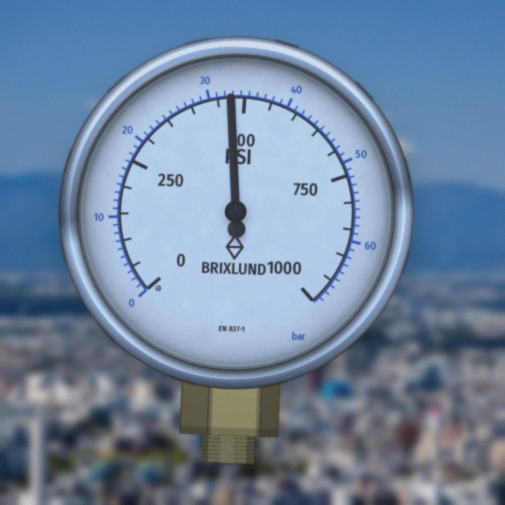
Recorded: 475 psi
